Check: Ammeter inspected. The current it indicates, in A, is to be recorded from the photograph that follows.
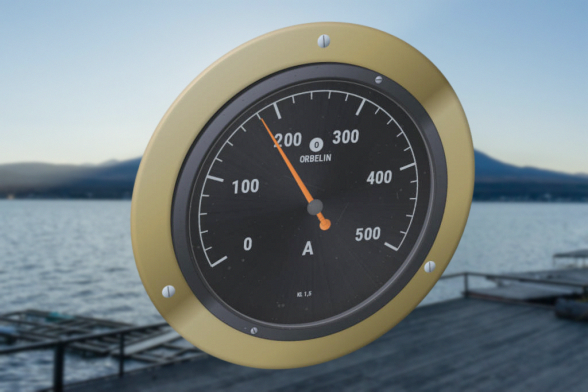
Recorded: 180 A
